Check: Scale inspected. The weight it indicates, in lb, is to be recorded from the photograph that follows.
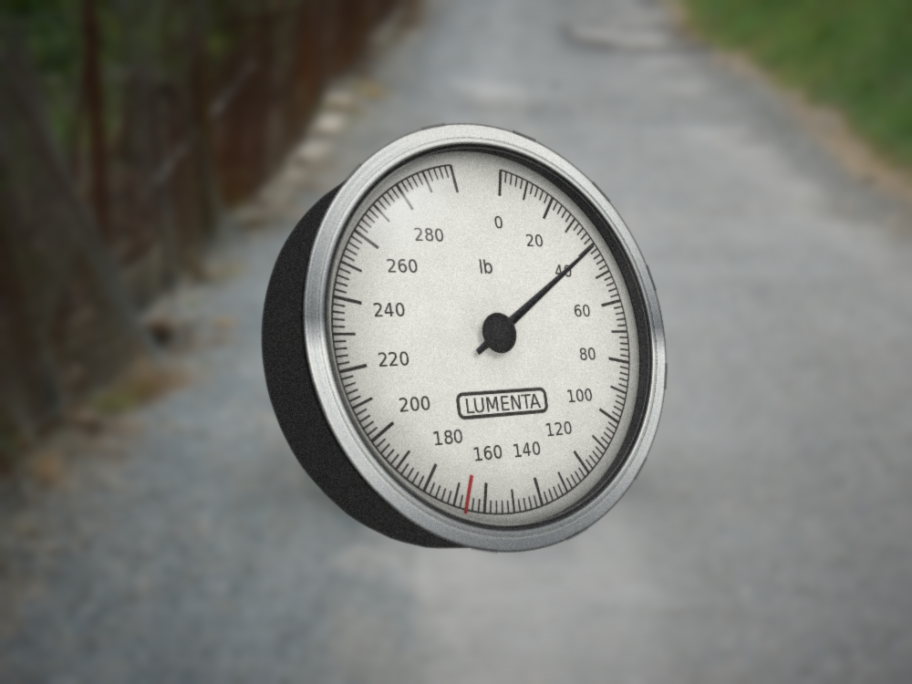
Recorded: 40 lb
